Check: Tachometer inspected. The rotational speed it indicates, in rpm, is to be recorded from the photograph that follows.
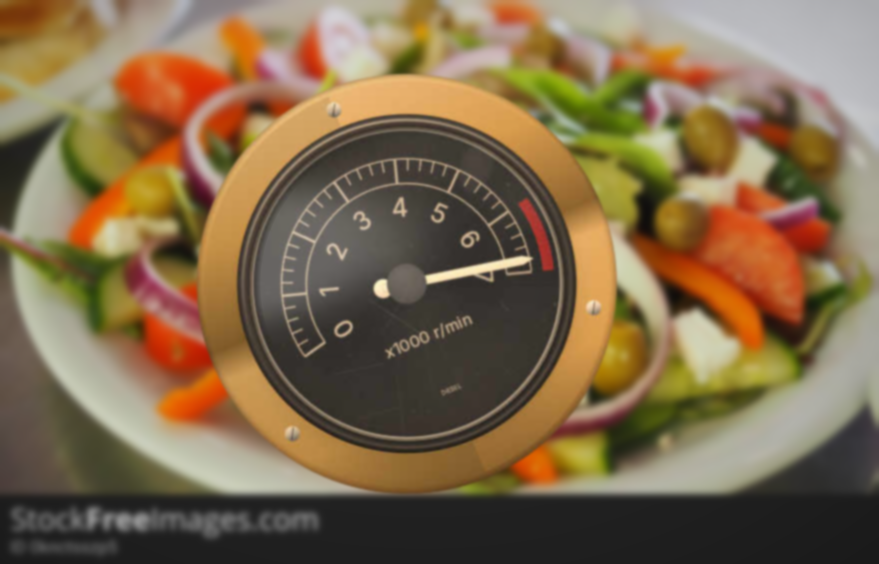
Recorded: 6800 rpm
